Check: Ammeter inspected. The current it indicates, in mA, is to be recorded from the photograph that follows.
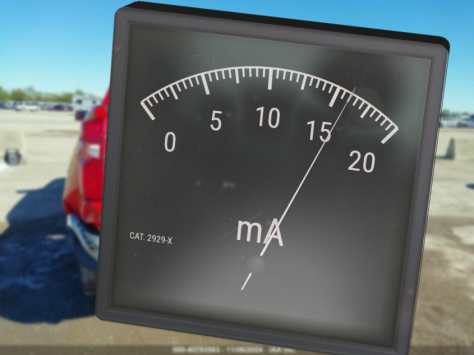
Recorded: 16 mA
